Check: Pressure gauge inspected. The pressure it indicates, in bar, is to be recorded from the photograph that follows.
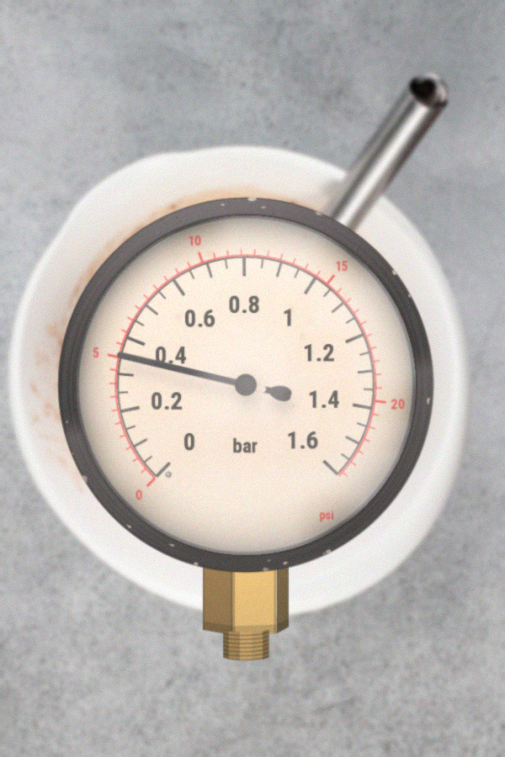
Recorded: 0.35 bar
